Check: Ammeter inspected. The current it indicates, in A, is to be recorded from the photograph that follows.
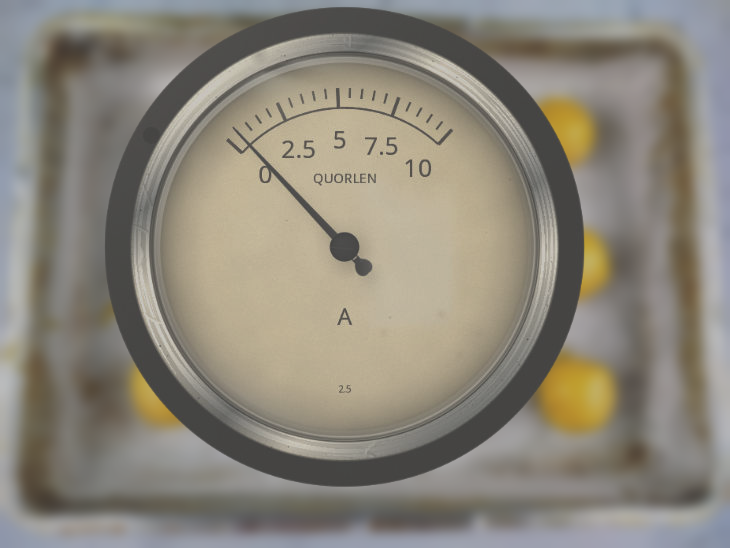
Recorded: 0.5 A
